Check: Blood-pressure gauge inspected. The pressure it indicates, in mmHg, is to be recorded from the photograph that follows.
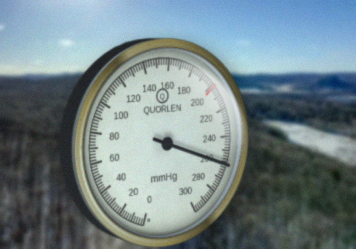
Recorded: 260 mmHg
